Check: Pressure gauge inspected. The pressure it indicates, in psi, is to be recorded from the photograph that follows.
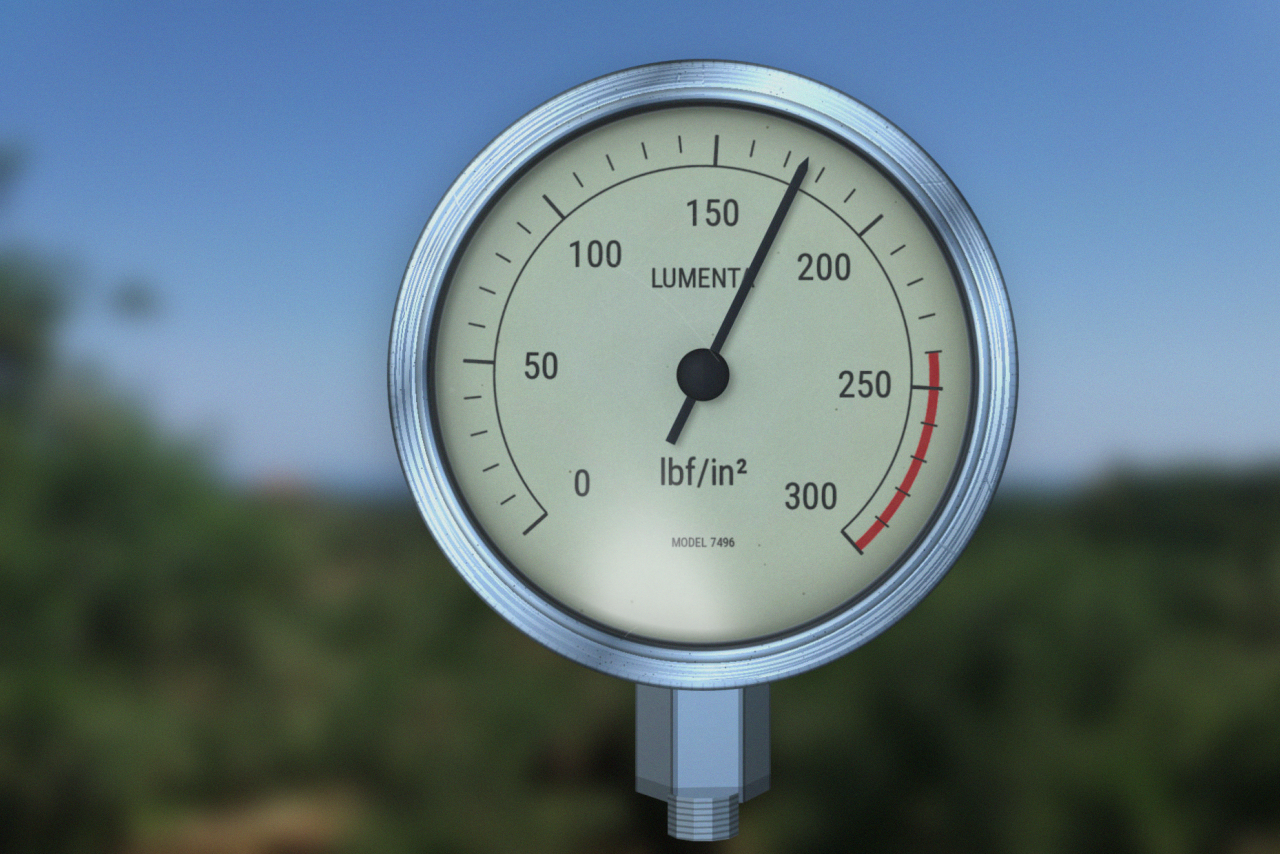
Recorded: 175 psi
